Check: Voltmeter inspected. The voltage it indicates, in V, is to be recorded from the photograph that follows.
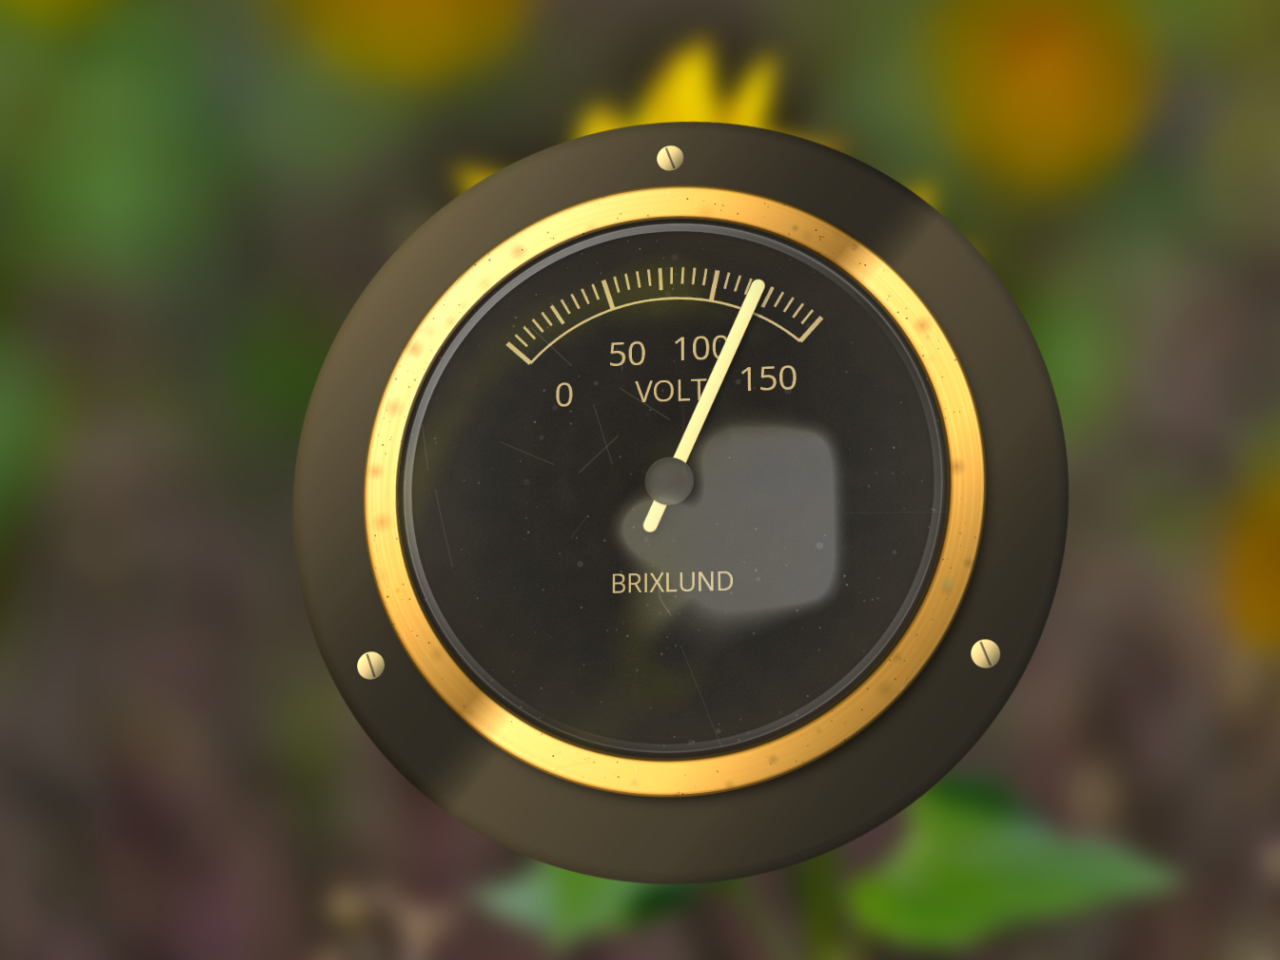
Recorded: 120 V
